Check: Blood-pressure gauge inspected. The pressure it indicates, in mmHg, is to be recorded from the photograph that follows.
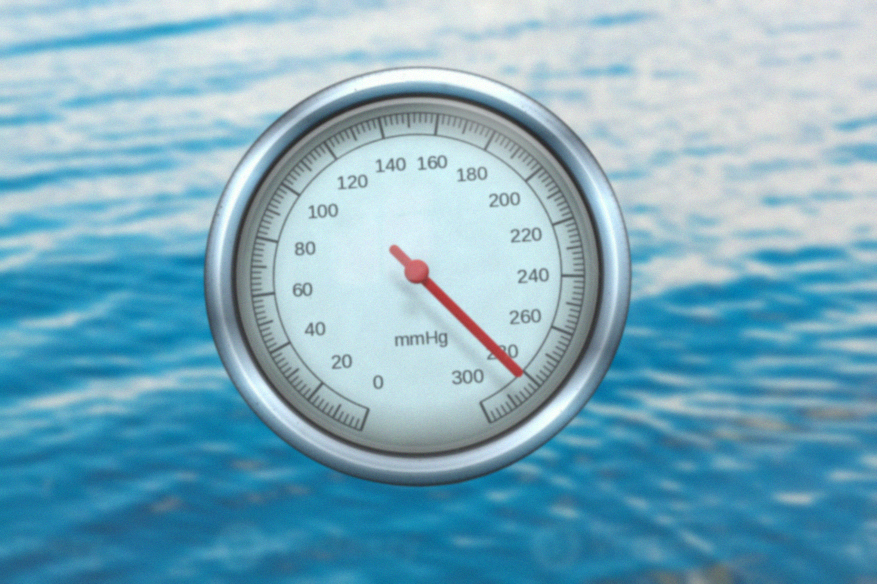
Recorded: 282 mmHg
